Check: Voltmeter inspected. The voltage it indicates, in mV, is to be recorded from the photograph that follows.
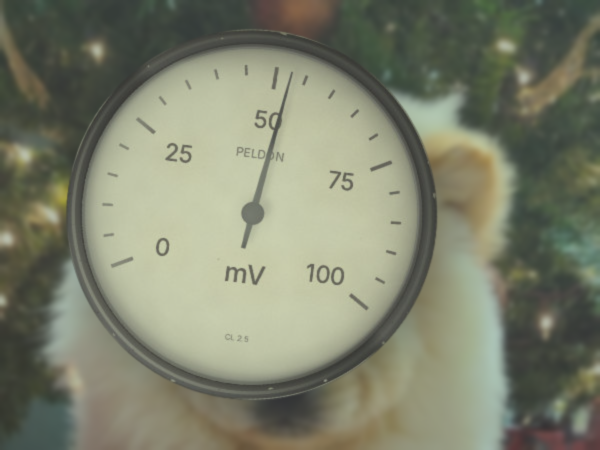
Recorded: 52.5 mV
